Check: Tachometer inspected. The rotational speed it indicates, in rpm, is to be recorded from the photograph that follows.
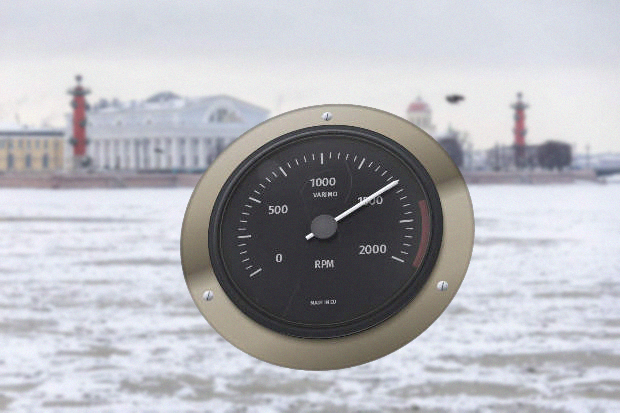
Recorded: 1500 rpm
